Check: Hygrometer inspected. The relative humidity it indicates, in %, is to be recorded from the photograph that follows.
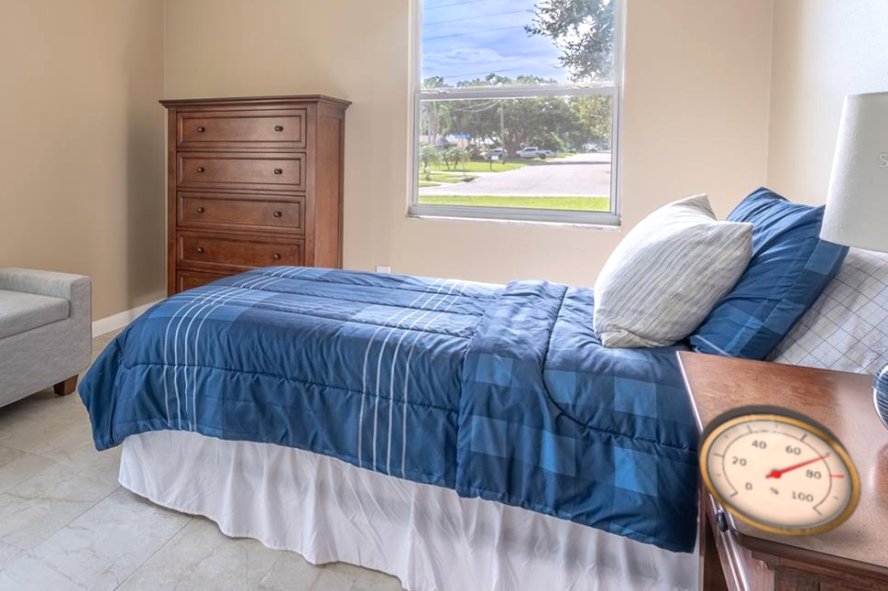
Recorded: 70 %
